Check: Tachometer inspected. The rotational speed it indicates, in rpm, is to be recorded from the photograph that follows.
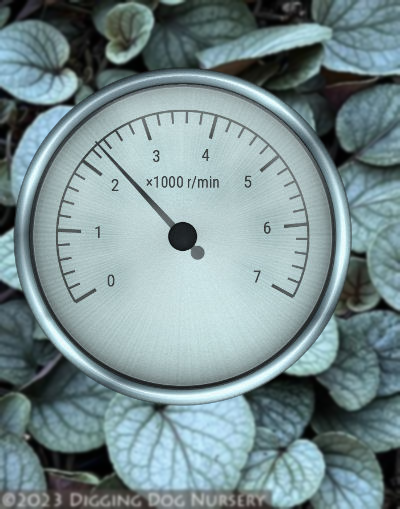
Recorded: 2300 rpm
